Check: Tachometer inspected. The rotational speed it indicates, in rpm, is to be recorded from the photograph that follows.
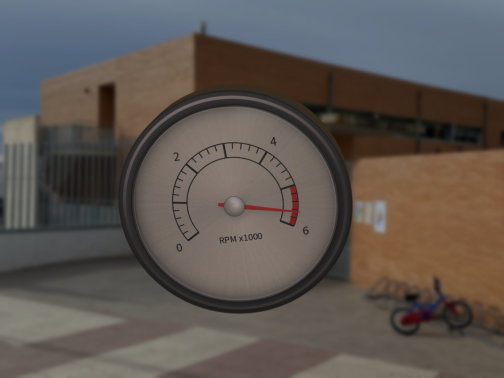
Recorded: 5600 rpm
